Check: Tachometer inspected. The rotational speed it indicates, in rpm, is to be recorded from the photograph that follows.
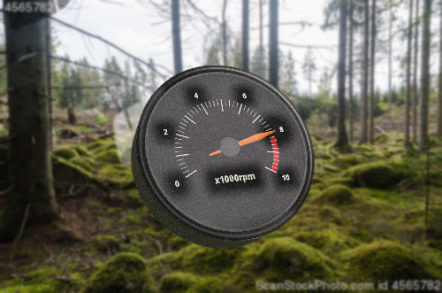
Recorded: 8000 rpm
